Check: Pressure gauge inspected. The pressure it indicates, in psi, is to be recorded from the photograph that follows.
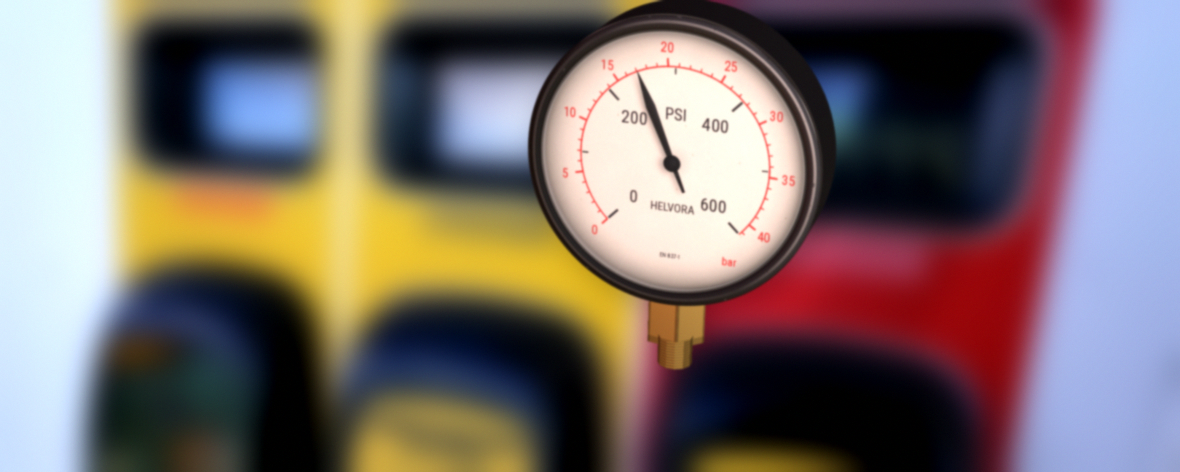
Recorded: 250 psi
